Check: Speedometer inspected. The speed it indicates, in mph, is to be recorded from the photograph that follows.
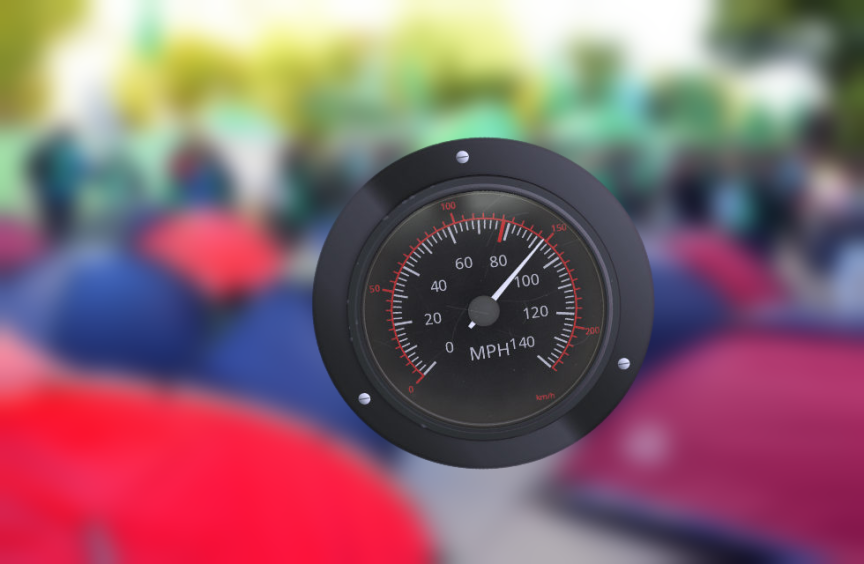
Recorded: 92 mph
